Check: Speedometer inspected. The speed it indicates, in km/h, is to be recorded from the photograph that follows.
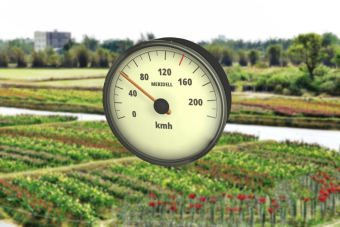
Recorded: 60 km/h
